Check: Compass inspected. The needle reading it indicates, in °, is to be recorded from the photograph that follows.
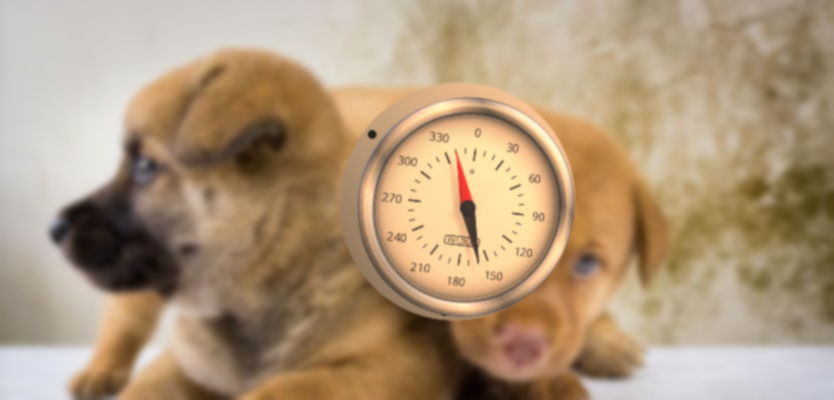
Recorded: 340 °
